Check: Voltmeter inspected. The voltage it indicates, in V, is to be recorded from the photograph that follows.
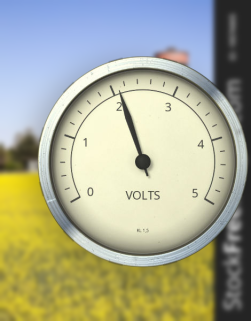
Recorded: 2.1 V
